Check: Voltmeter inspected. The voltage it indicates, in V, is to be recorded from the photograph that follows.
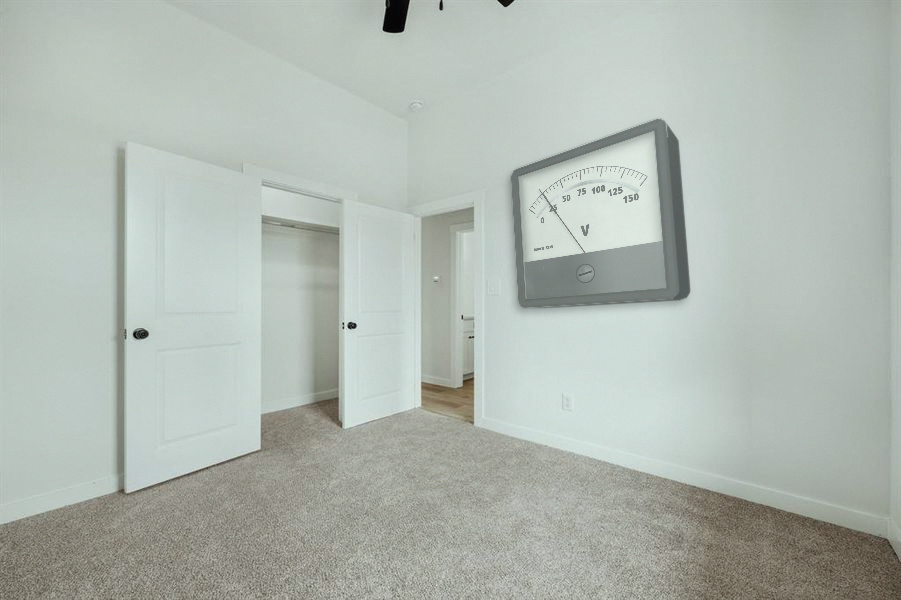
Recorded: 25 V
